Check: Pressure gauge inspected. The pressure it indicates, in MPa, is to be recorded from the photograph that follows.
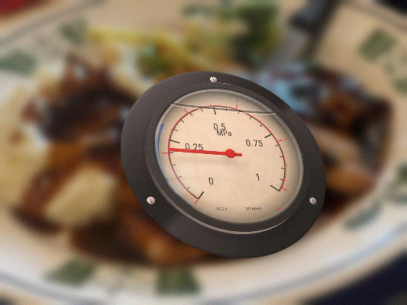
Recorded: 0.2 MPa
